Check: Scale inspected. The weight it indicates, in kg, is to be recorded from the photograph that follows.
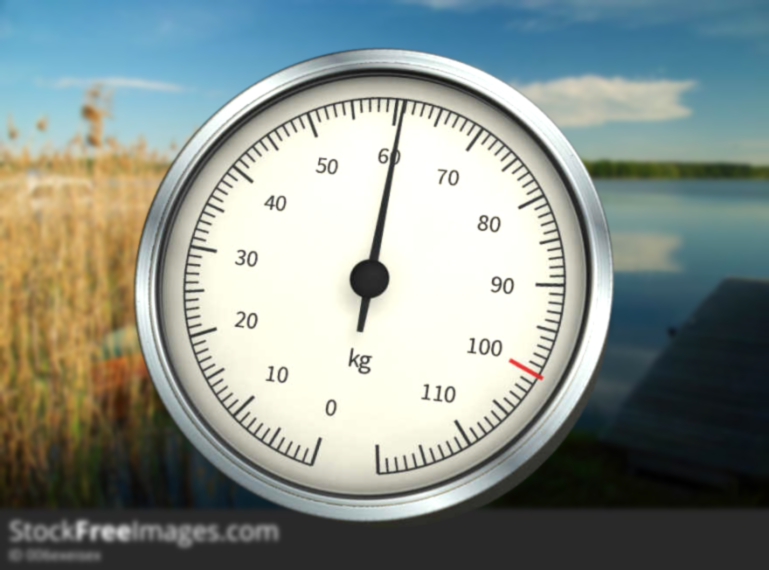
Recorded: 61 kg
